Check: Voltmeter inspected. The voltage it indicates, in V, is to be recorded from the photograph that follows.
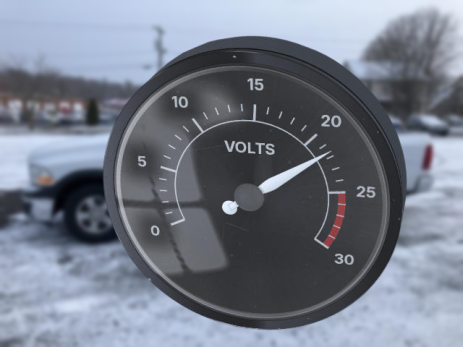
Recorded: 21.5 V
